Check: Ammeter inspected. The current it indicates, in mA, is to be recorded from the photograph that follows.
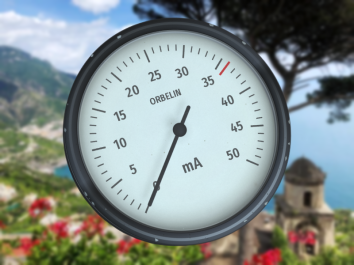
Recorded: 0 mA
